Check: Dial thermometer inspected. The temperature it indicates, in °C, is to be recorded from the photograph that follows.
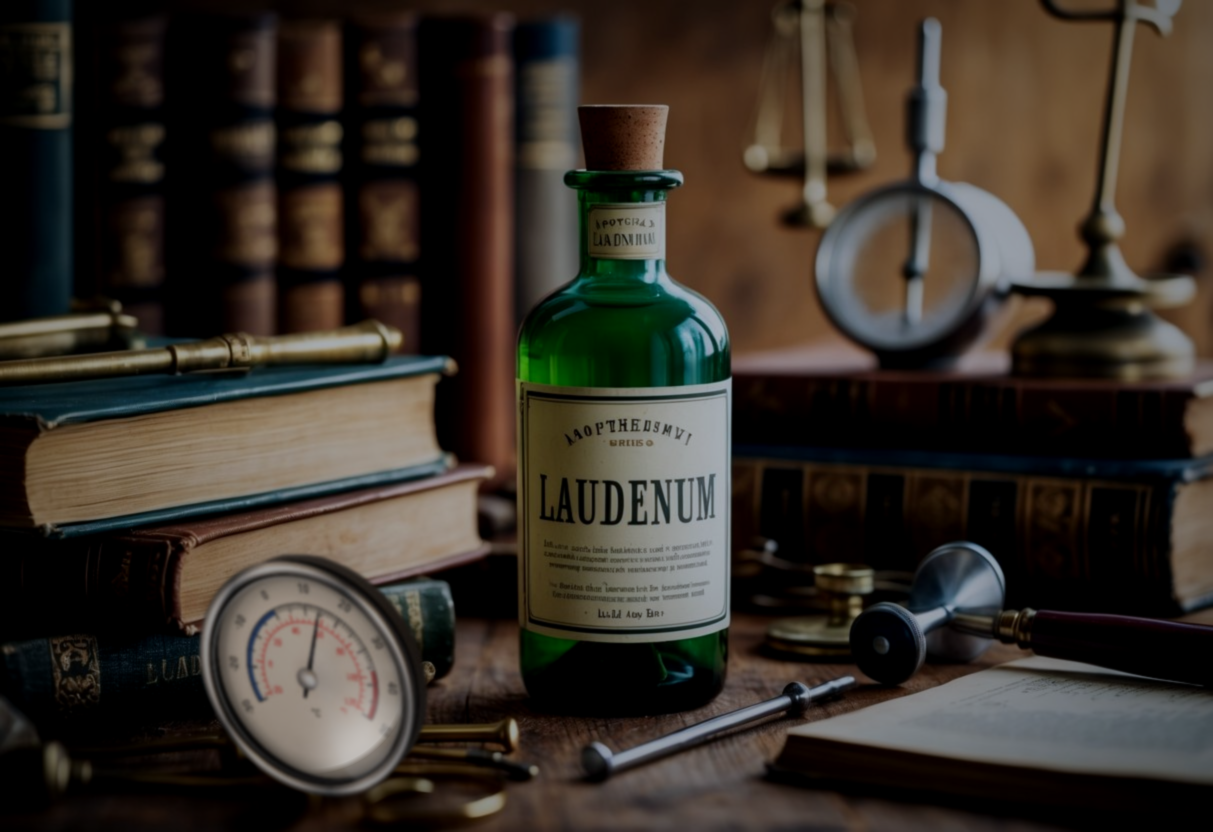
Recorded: 15 °C
